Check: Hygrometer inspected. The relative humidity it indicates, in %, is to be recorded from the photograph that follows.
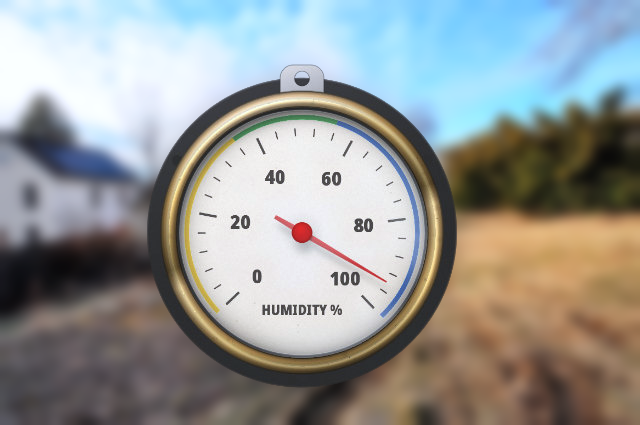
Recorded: 94 %
